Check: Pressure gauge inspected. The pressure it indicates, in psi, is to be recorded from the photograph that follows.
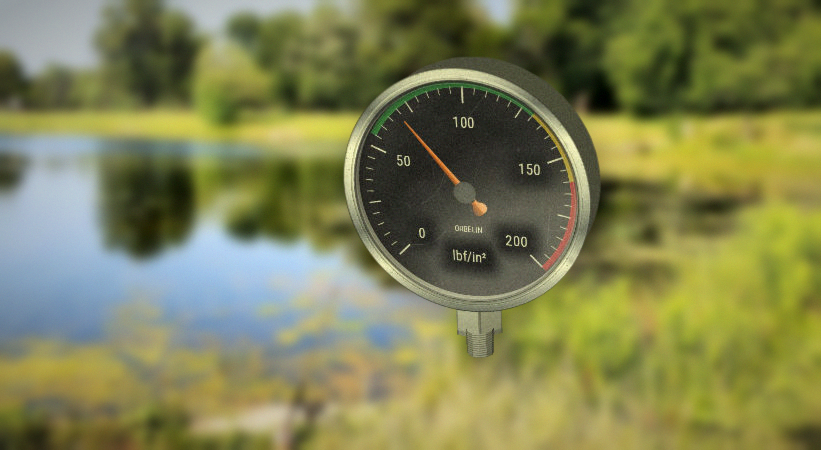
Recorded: 70 psi
